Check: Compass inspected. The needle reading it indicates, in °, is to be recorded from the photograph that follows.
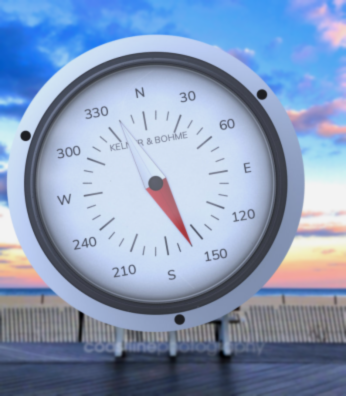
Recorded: 160 °
